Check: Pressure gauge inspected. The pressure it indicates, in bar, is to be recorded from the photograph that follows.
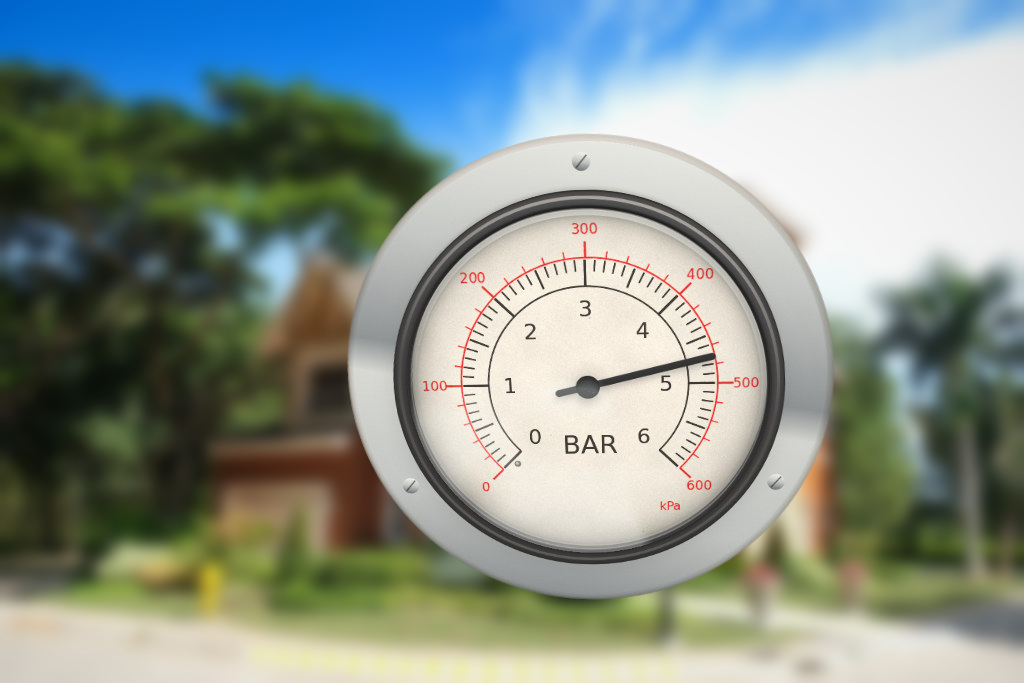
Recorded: 4.7 bar
